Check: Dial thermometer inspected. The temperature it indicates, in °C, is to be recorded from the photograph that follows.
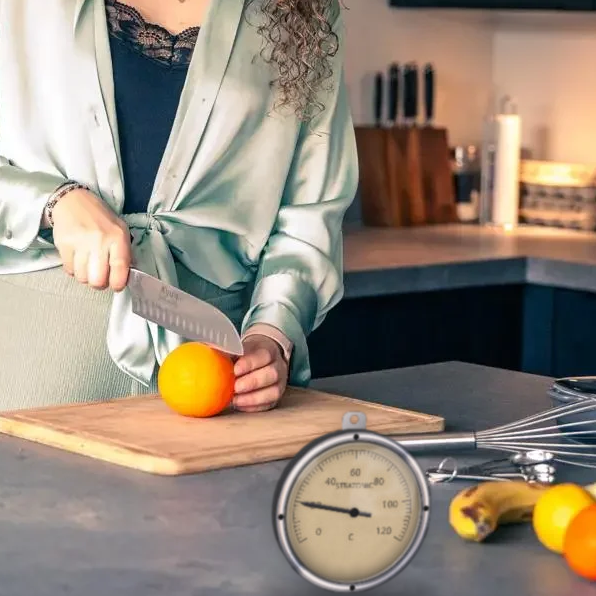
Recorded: 20 °C
